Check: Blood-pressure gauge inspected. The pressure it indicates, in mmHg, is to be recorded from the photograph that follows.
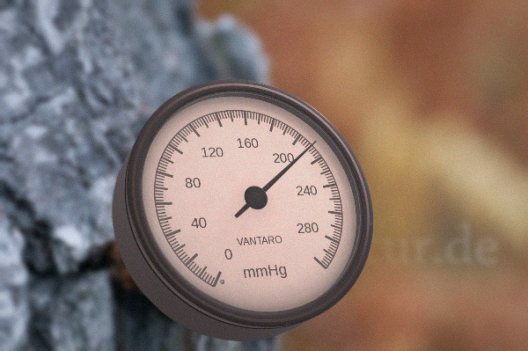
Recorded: 210 mmHg
